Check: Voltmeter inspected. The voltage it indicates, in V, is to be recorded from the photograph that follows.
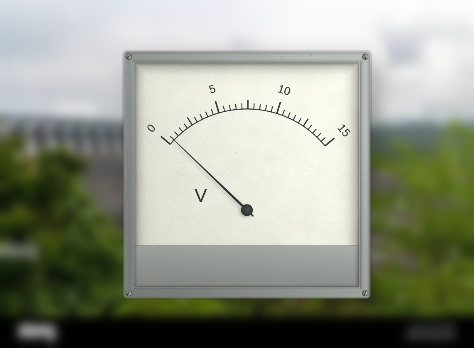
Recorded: 0.5 V
